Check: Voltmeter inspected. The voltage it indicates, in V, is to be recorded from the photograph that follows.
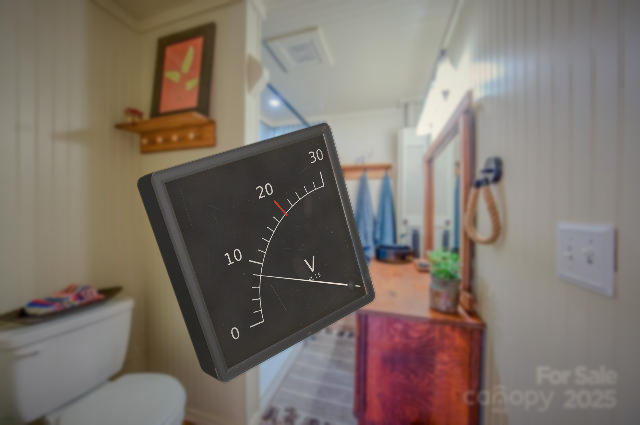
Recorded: 8 V
